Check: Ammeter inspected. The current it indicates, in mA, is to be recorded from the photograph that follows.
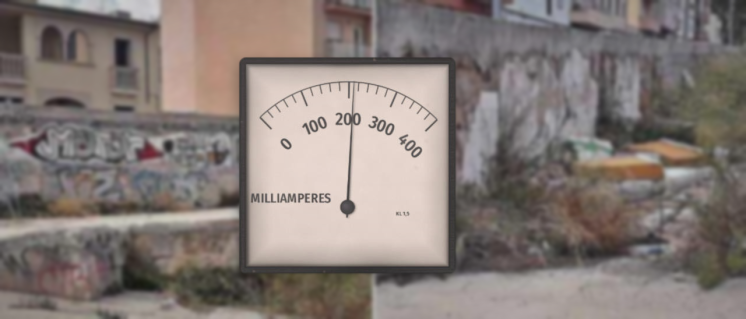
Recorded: 210 mA
